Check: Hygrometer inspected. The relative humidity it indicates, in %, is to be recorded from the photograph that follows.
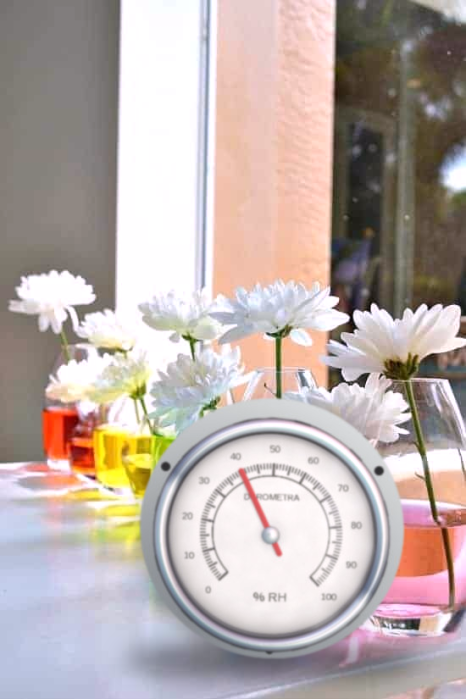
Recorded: 40 %
